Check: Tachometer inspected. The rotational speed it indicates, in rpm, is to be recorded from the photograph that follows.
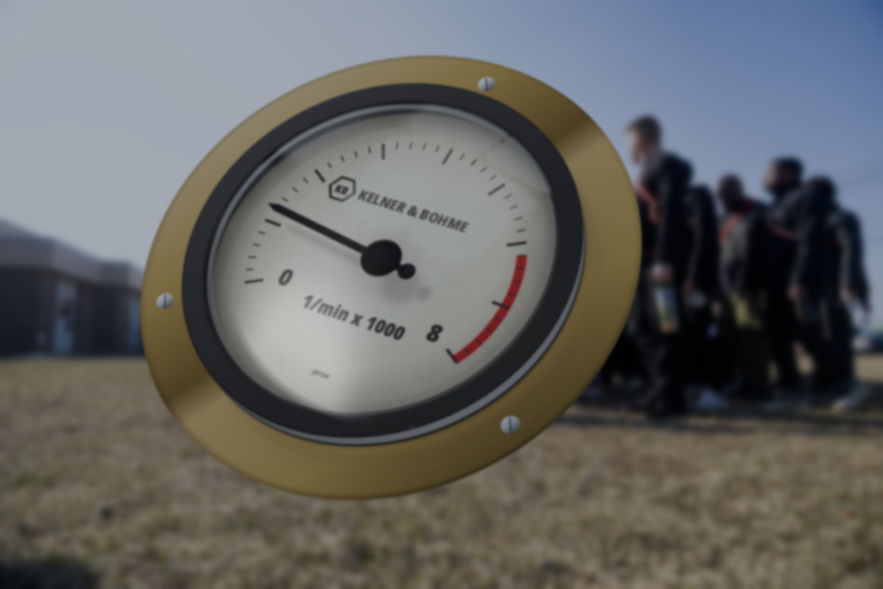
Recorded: 1200 rpm
